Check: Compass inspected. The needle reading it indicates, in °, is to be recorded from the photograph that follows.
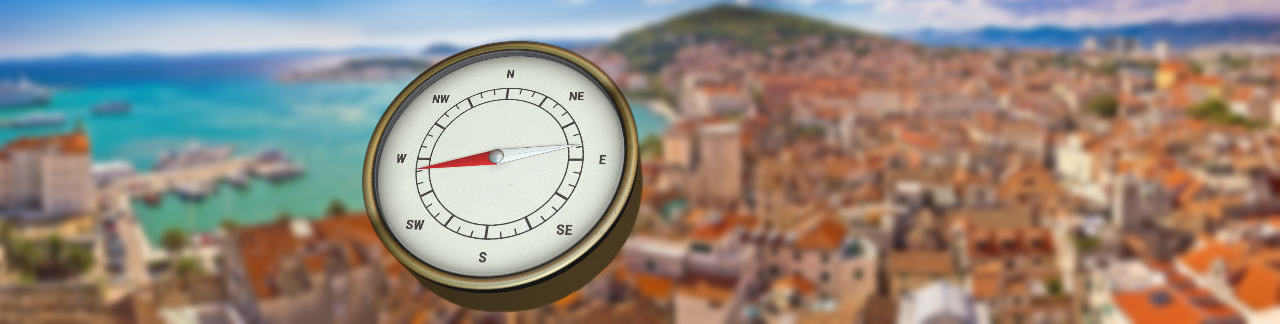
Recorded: 260 °
